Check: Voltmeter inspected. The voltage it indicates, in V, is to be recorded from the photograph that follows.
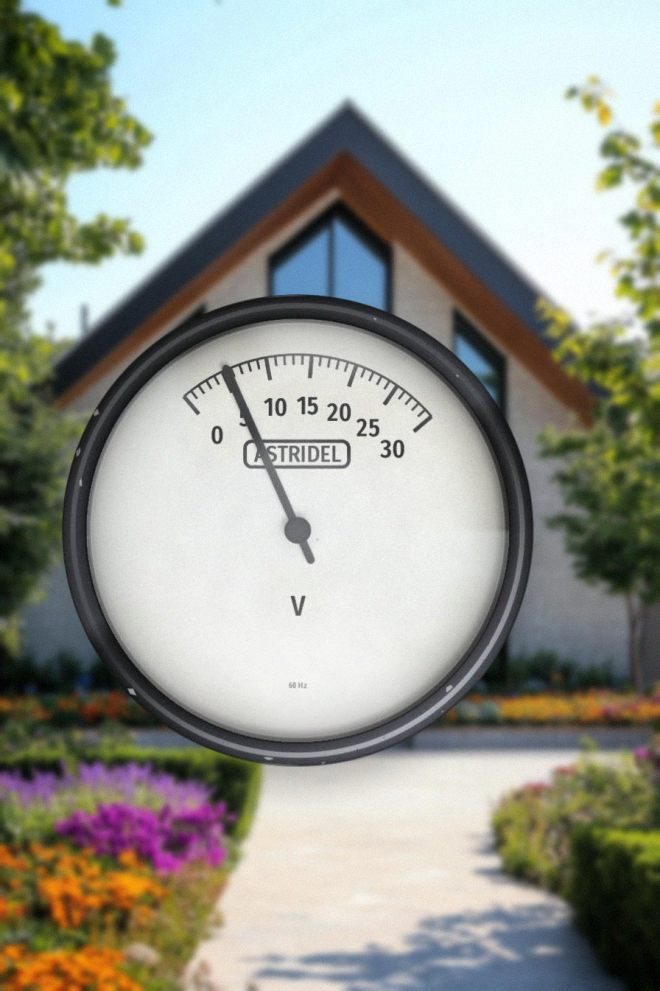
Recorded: 5.5 V
